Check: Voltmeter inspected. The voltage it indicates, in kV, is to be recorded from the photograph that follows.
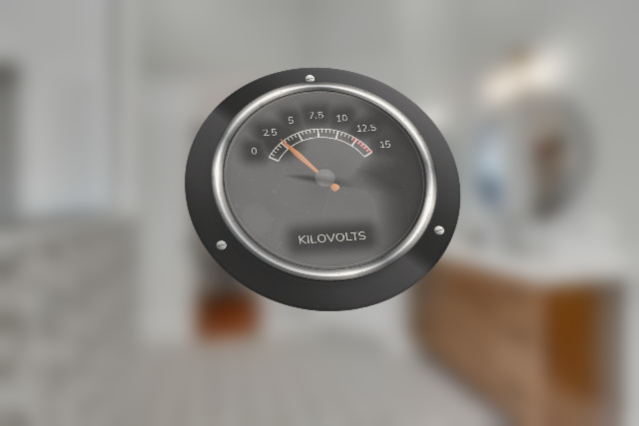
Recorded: 2.5 kV
